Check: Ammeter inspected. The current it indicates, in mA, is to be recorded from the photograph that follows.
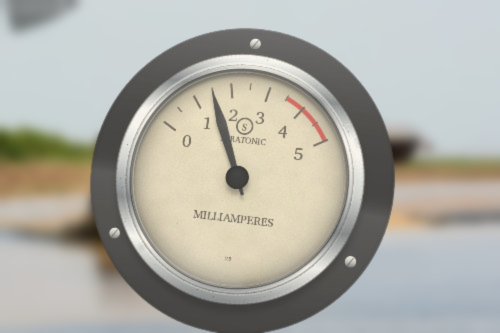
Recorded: 1.5 mA
